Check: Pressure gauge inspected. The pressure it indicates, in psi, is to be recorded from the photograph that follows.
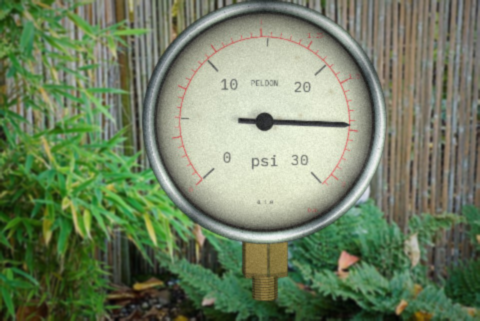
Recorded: 25 psi
